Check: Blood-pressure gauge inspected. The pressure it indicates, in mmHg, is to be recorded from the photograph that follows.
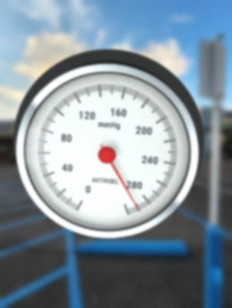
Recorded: 290 mmHg
